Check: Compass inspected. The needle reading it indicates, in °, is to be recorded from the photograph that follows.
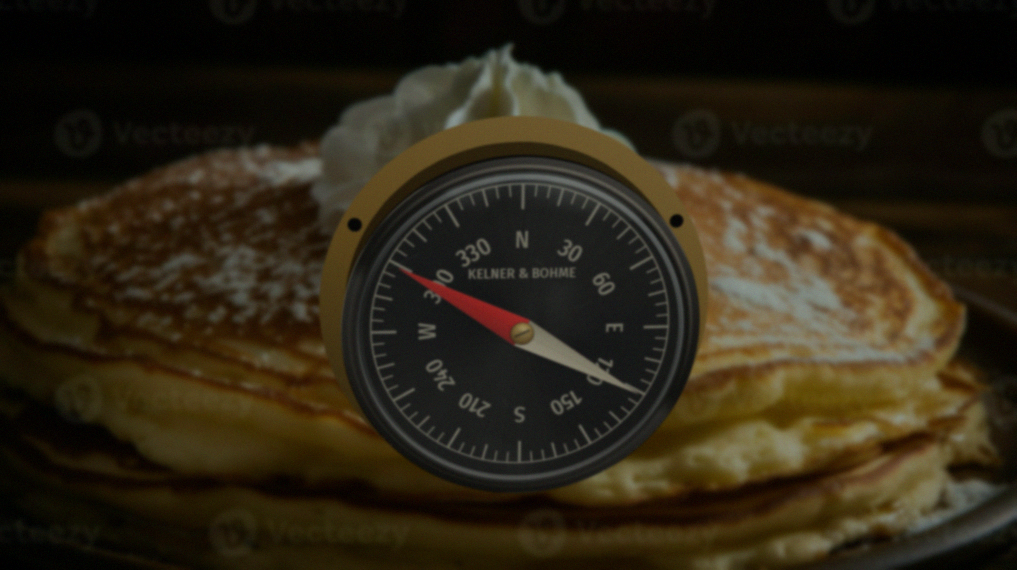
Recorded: 300 °
